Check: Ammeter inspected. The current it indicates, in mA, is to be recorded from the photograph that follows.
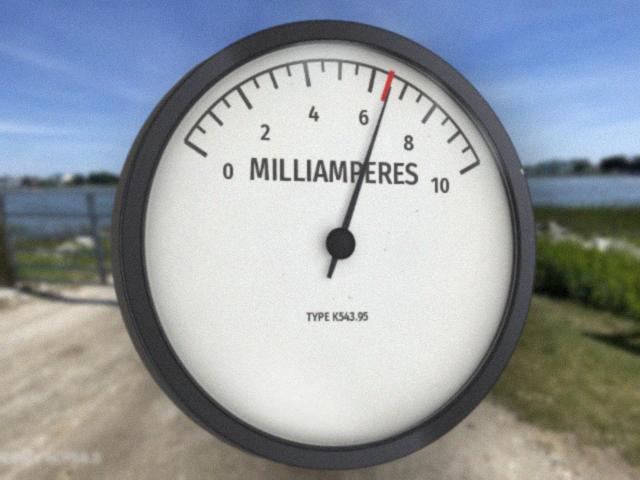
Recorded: 6.5 mA
